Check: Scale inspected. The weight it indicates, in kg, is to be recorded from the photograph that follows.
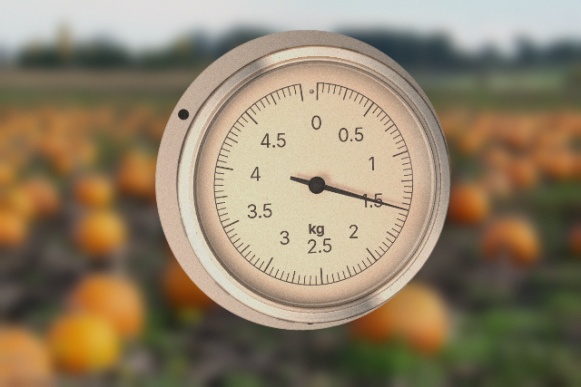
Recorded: 1.5 kg
